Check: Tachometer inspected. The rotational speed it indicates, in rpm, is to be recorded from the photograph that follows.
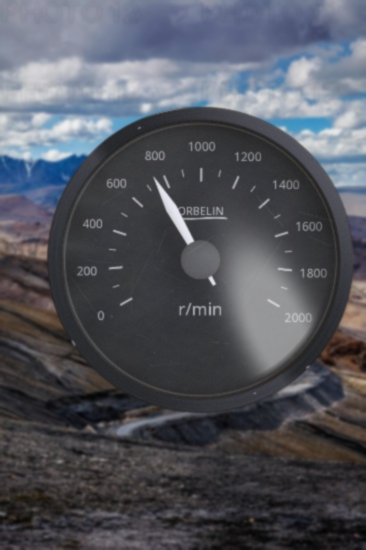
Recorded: 750 rpm
